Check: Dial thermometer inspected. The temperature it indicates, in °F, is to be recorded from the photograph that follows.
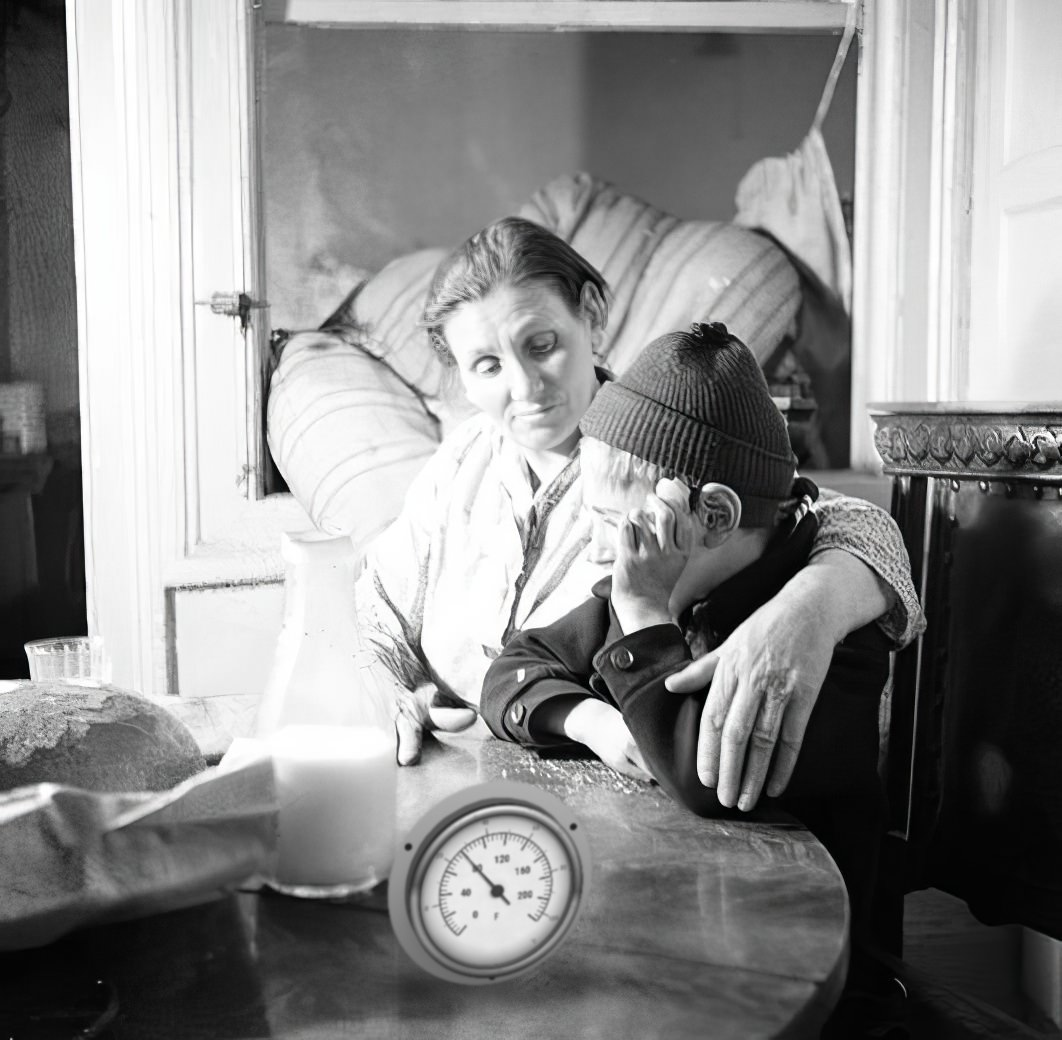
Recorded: 80 °F
